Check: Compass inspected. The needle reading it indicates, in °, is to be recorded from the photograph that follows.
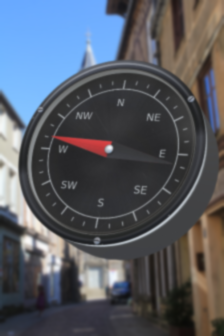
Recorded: 280 °
